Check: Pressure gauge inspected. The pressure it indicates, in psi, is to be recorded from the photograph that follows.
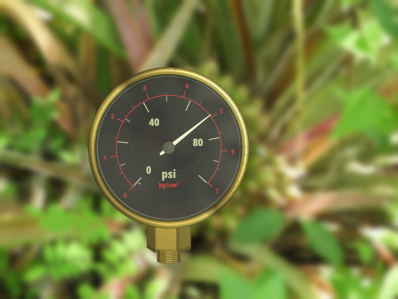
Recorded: 70 psi
